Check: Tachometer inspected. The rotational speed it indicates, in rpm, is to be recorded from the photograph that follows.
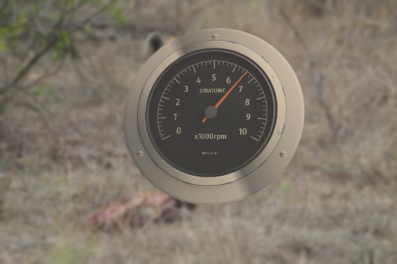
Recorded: 6600 rpm
